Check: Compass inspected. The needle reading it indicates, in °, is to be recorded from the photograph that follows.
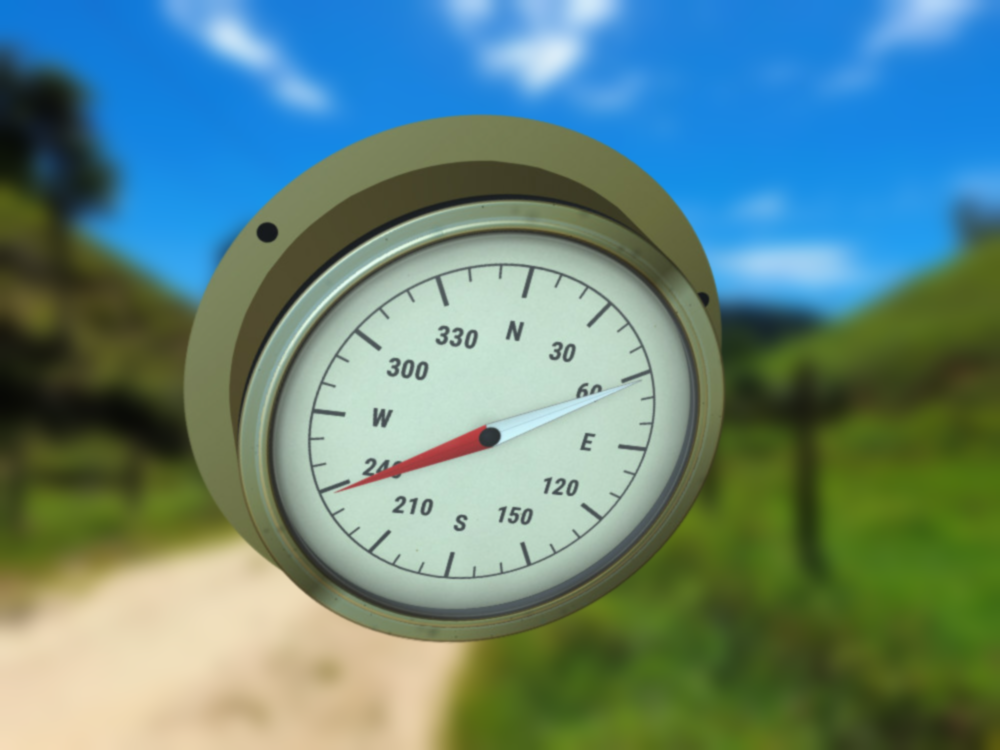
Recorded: 240 °
